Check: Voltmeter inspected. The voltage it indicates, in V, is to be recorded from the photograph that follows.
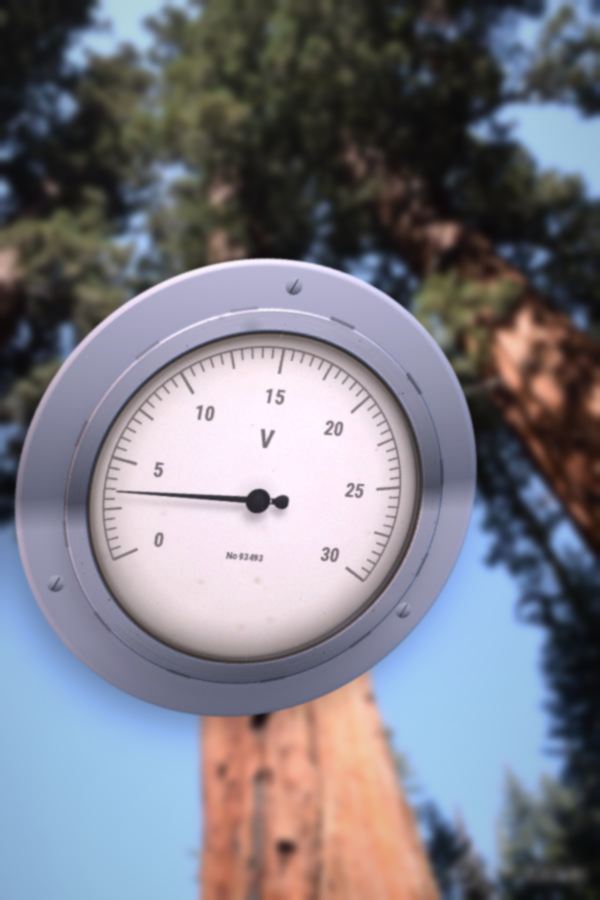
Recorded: 3.5 V
